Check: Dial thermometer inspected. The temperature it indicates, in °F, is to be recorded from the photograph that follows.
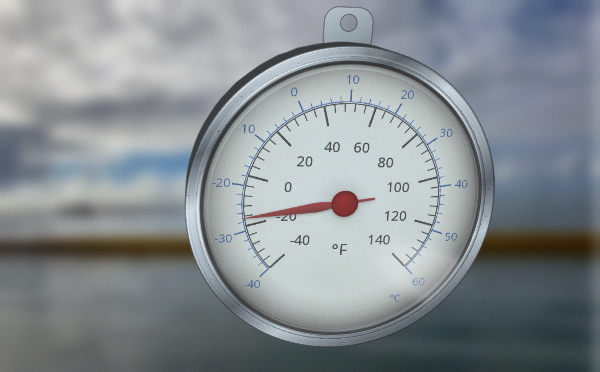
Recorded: -16 °F
